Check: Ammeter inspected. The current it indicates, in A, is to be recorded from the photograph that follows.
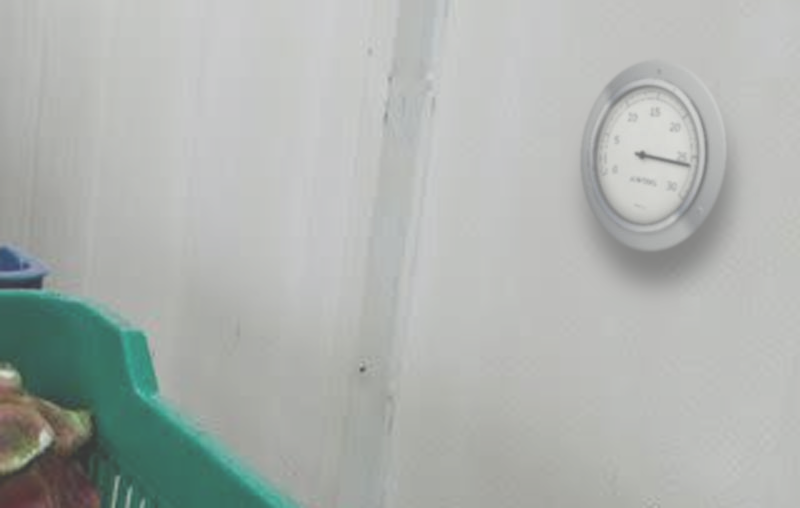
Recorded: 26 A
